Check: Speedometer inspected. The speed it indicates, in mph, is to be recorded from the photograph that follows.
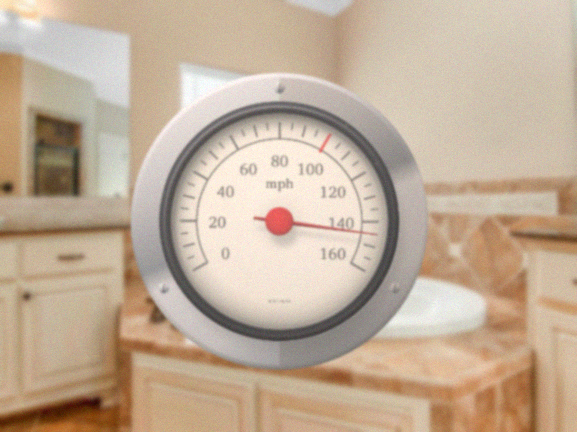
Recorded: 145 mph
